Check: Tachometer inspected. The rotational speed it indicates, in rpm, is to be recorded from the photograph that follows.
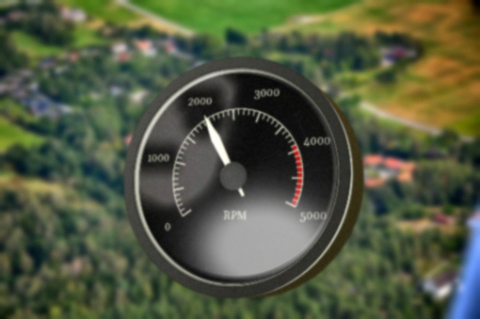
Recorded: 2000 rpm
